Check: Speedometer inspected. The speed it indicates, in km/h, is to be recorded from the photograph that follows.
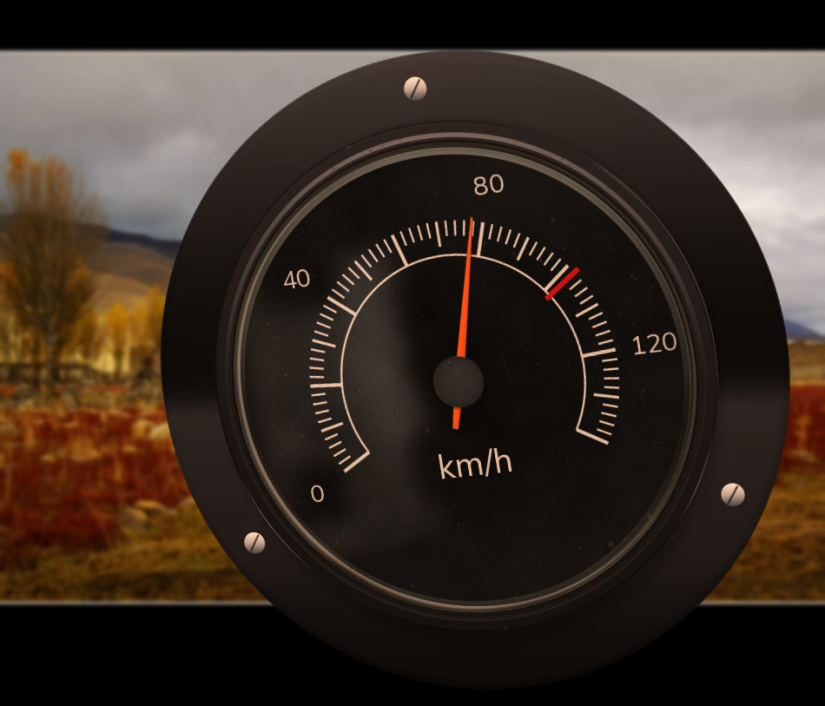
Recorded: 78 km/h
